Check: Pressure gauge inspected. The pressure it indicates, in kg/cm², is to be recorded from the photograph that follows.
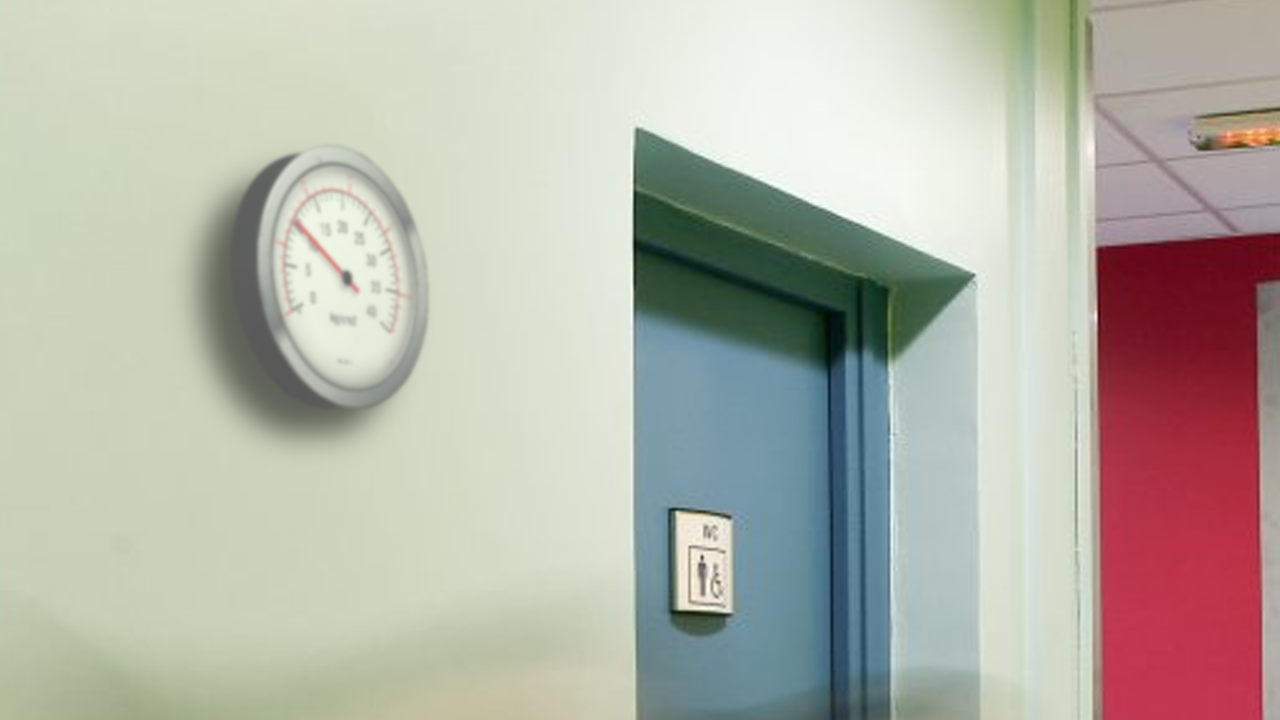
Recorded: 10 kg/cm²
